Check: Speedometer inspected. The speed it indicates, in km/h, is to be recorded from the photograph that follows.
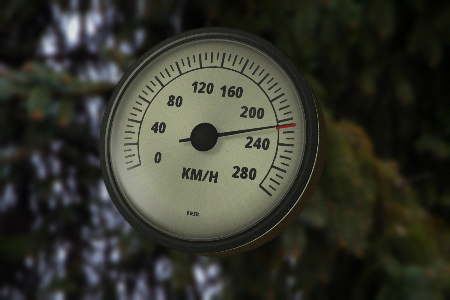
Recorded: 225 km/h
